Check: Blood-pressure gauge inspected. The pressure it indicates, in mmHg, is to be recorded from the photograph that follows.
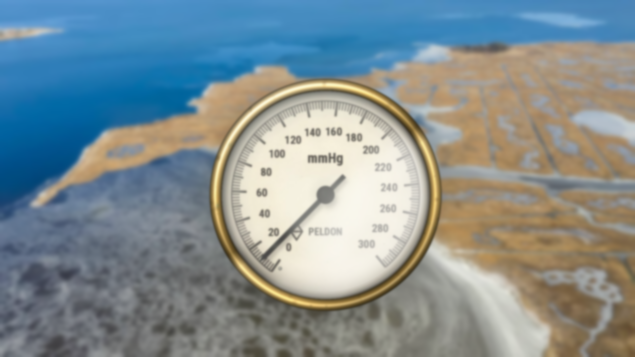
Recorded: 10 mmHg
